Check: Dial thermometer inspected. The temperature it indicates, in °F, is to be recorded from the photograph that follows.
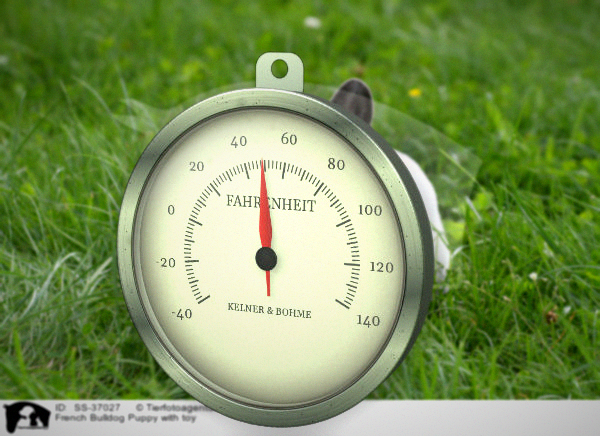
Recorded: 50 °F
